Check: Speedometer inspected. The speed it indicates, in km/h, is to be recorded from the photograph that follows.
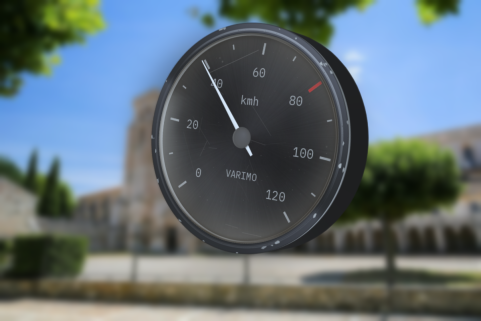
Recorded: 40 km/h
